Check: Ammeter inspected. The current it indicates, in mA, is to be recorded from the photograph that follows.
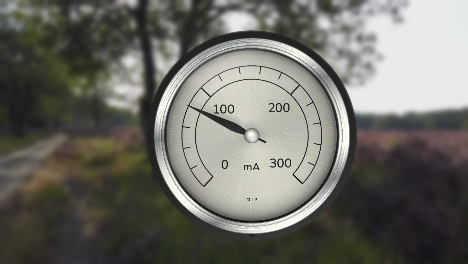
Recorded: 80 mA
